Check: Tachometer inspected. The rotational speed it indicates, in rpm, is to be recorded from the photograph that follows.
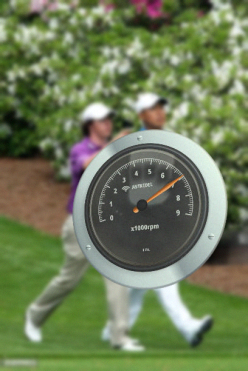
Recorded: 7000 rpm
